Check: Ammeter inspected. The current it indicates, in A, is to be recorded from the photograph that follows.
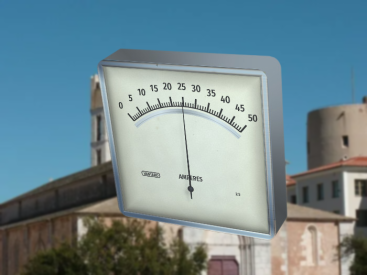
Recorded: 25 A
